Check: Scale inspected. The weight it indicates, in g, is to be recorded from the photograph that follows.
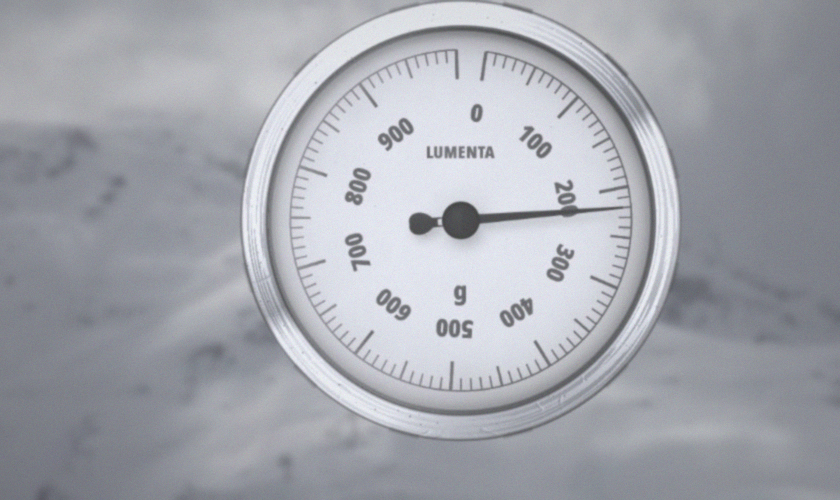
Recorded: 220 g
